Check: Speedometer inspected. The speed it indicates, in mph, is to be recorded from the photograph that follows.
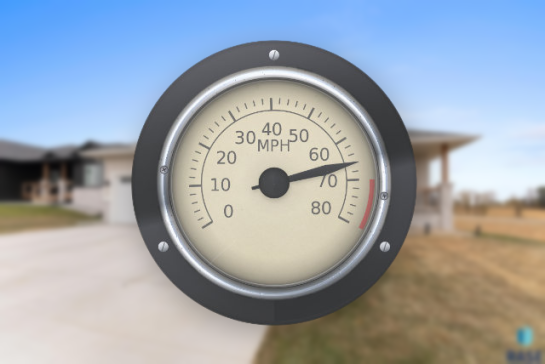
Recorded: 66 mph
